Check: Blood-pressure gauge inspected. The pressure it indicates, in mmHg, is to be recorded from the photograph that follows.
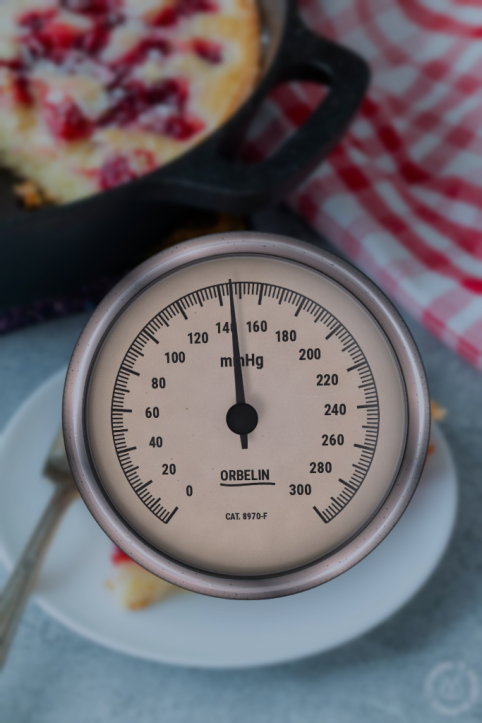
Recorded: 146 mmHg
